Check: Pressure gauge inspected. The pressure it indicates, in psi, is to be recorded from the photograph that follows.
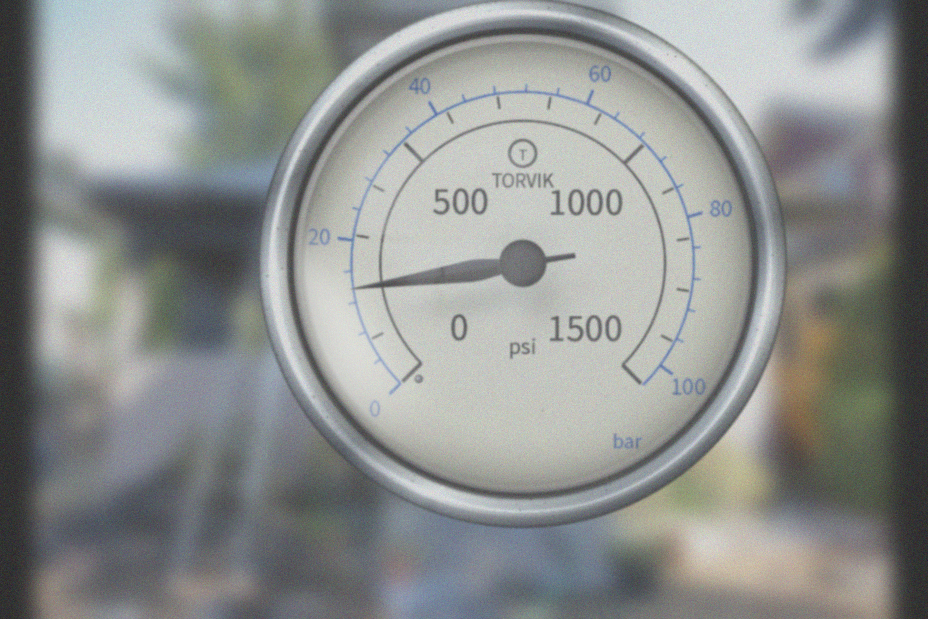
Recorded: 200 psi
